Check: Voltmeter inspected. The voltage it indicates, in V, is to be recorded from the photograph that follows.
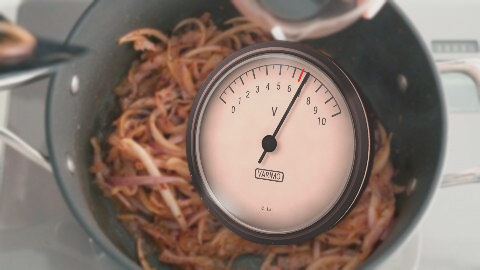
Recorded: 7 V
